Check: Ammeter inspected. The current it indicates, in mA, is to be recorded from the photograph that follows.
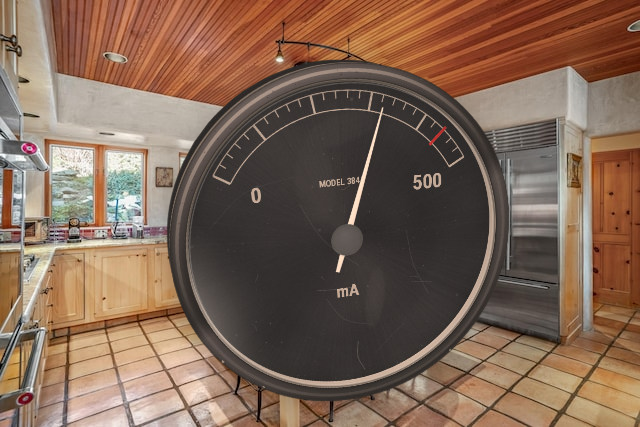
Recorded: 320 mA
